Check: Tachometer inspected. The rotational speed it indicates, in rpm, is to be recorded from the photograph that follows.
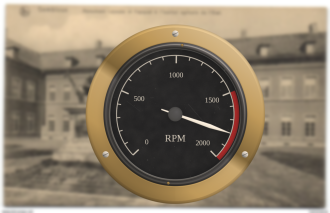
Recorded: 1800 rpm
